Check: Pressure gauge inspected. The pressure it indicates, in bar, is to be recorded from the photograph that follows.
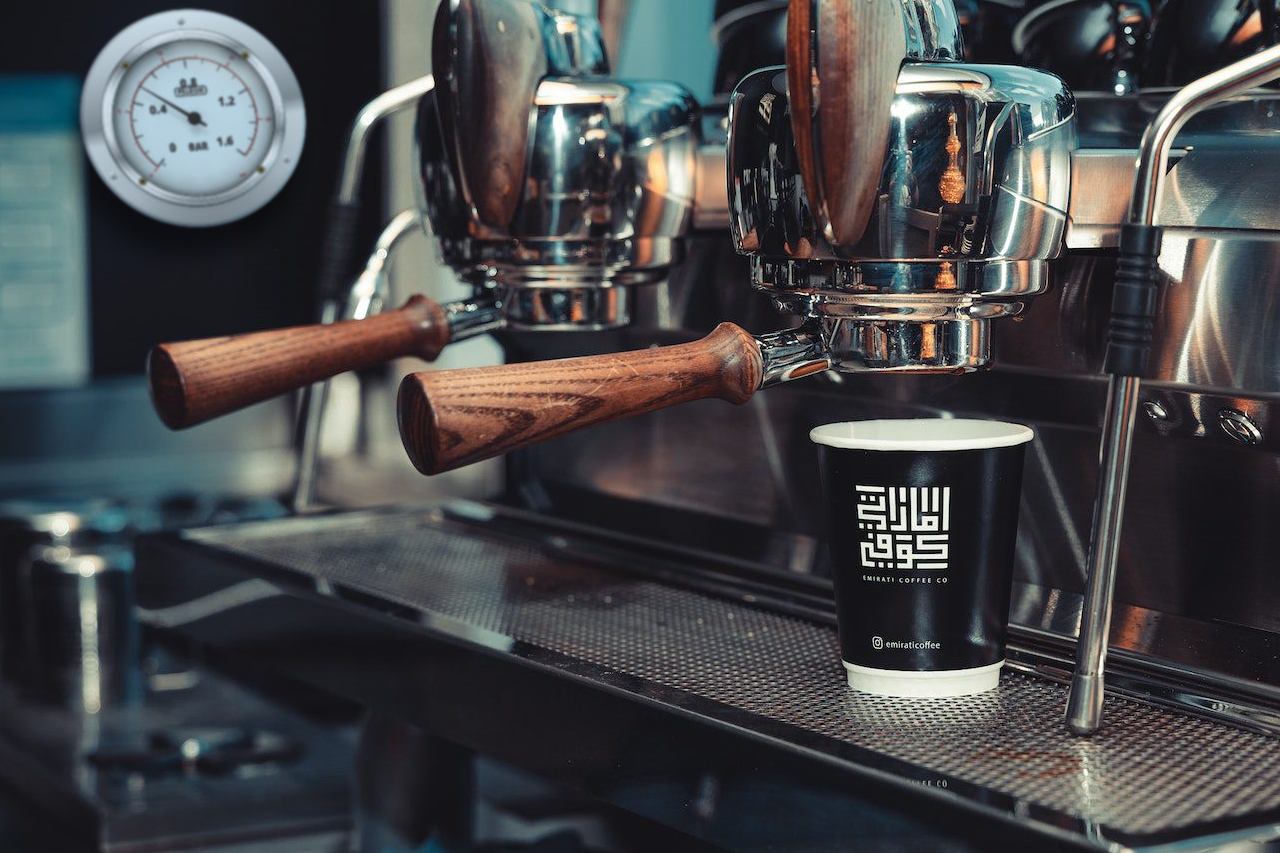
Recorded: 0.5 bar
